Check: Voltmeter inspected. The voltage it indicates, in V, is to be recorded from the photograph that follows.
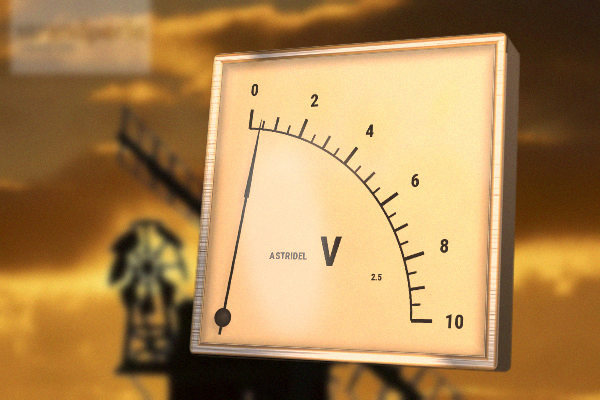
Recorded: 0.5 V
